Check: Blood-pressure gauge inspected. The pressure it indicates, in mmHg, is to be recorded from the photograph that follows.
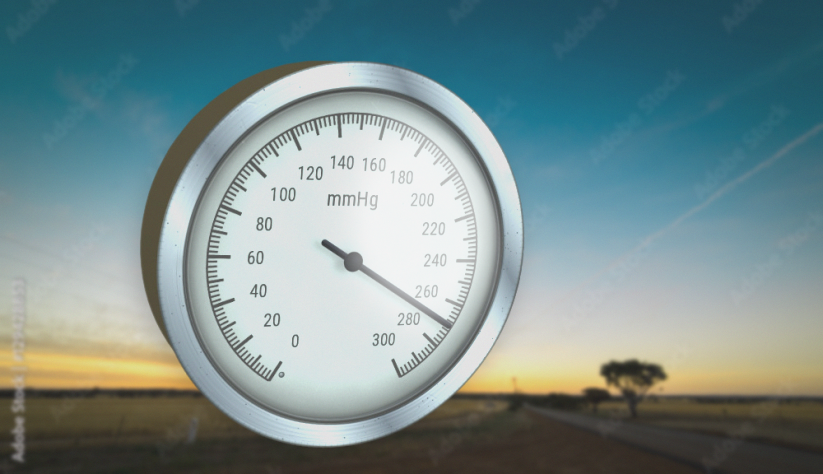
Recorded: 270 mmHg
